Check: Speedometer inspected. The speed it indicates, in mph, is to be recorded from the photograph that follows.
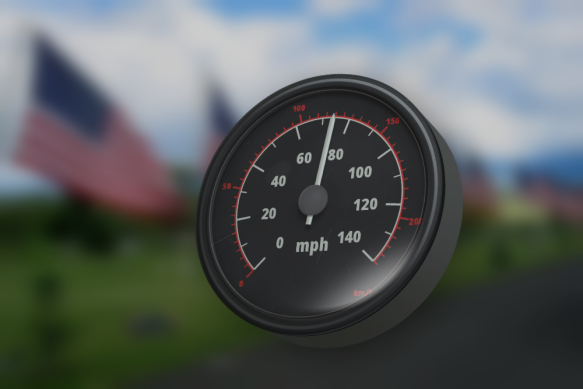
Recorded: 75 mph
